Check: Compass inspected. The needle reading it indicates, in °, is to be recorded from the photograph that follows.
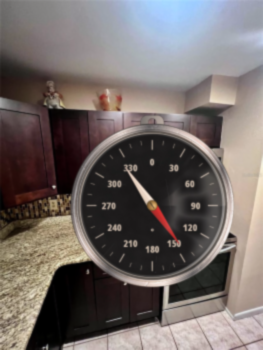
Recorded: 145 °
